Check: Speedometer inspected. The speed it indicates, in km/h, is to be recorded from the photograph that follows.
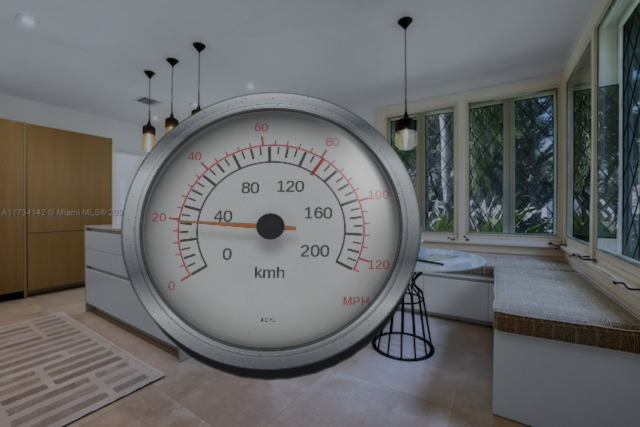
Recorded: 30 km/h
